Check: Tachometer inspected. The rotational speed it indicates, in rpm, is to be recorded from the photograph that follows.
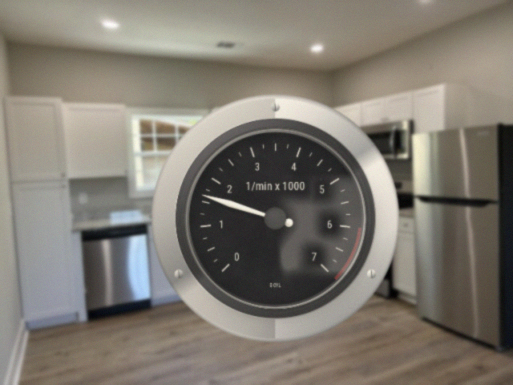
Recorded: 1625 rpm
